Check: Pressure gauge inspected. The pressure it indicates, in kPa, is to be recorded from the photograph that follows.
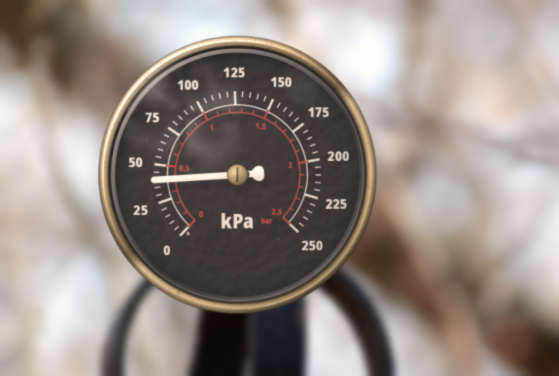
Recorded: 40 kPa
